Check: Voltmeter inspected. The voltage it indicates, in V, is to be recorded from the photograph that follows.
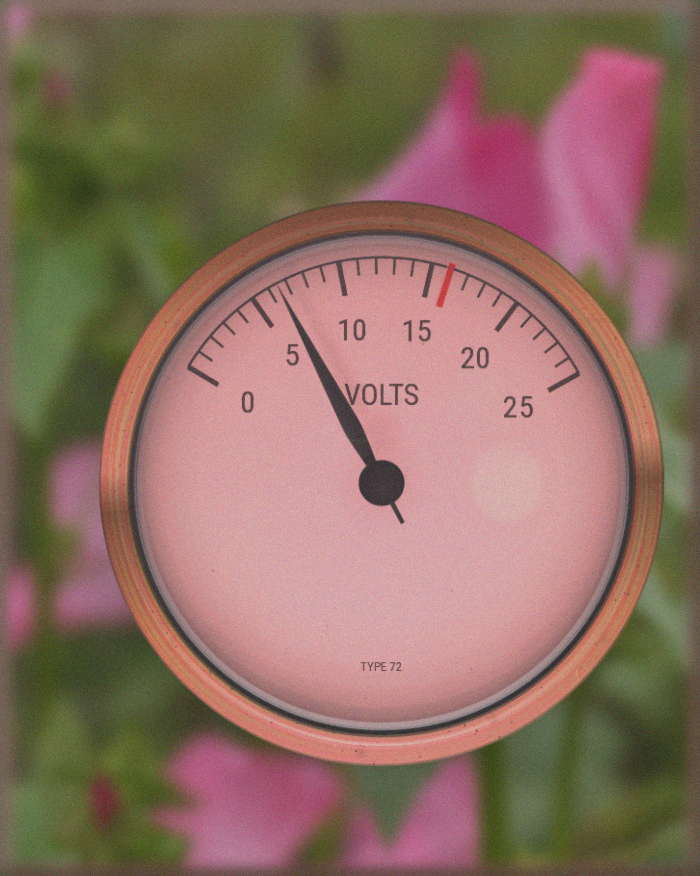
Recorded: 6.5 V
